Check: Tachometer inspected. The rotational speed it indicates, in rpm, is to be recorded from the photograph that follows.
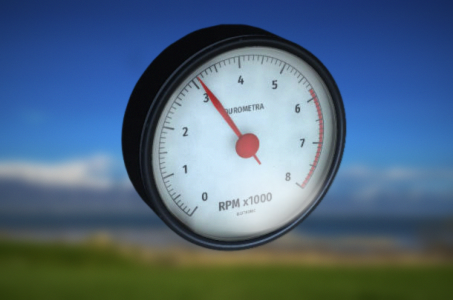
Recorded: 3100 rpm
